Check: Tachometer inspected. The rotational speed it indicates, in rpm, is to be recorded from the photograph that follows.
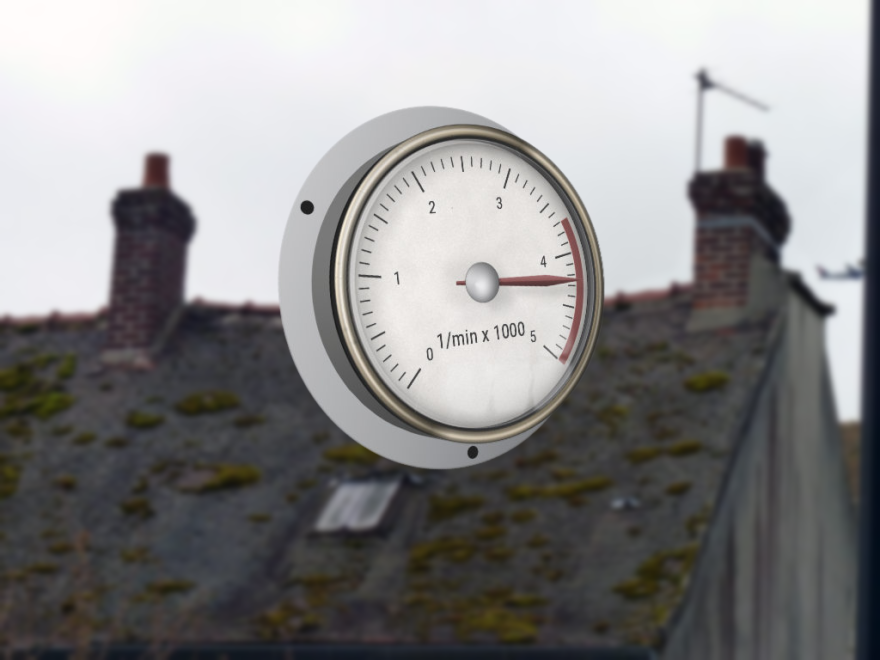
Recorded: 4250 rpm
